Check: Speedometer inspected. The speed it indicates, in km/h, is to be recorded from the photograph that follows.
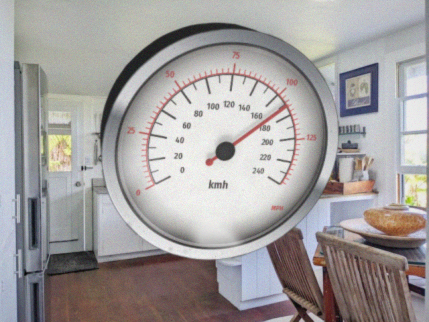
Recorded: 170 km/h
